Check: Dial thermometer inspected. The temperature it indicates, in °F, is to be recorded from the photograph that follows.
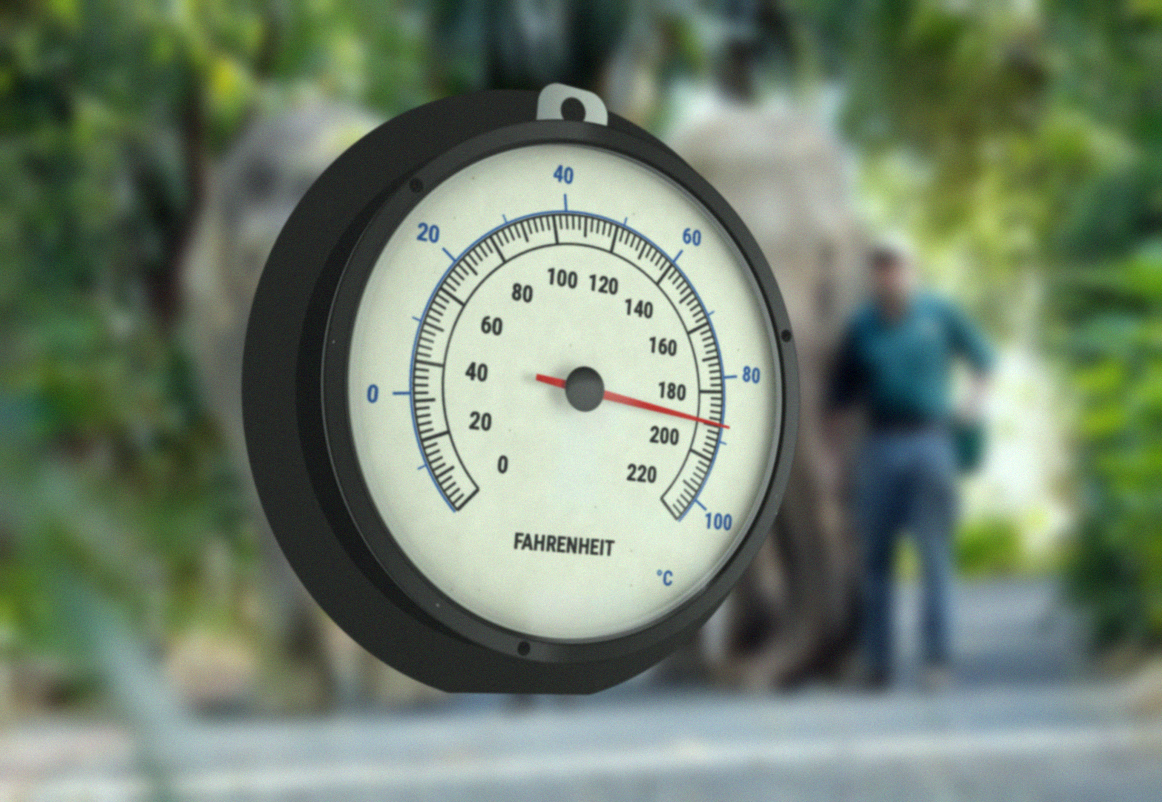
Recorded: 190 °F
